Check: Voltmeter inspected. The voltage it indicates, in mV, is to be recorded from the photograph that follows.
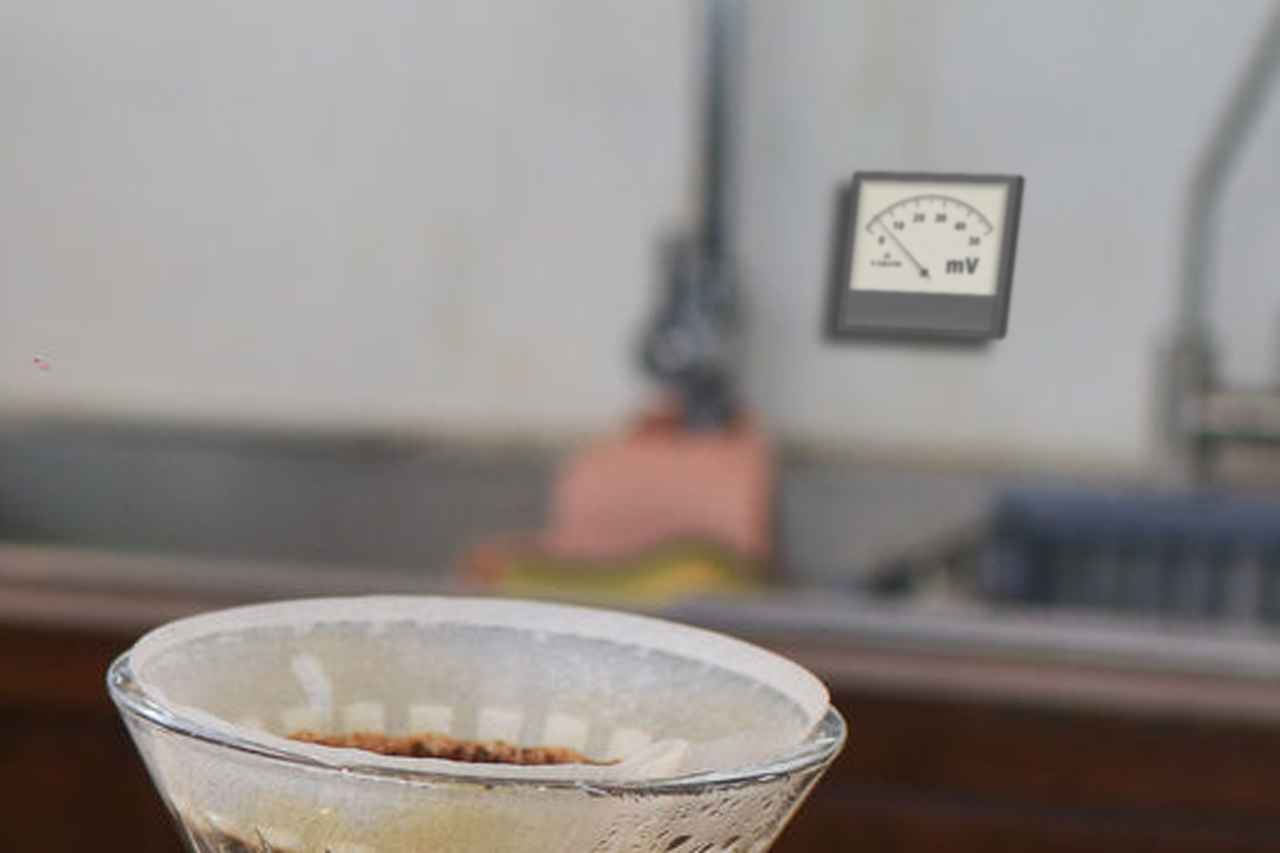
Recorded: 5 mV
